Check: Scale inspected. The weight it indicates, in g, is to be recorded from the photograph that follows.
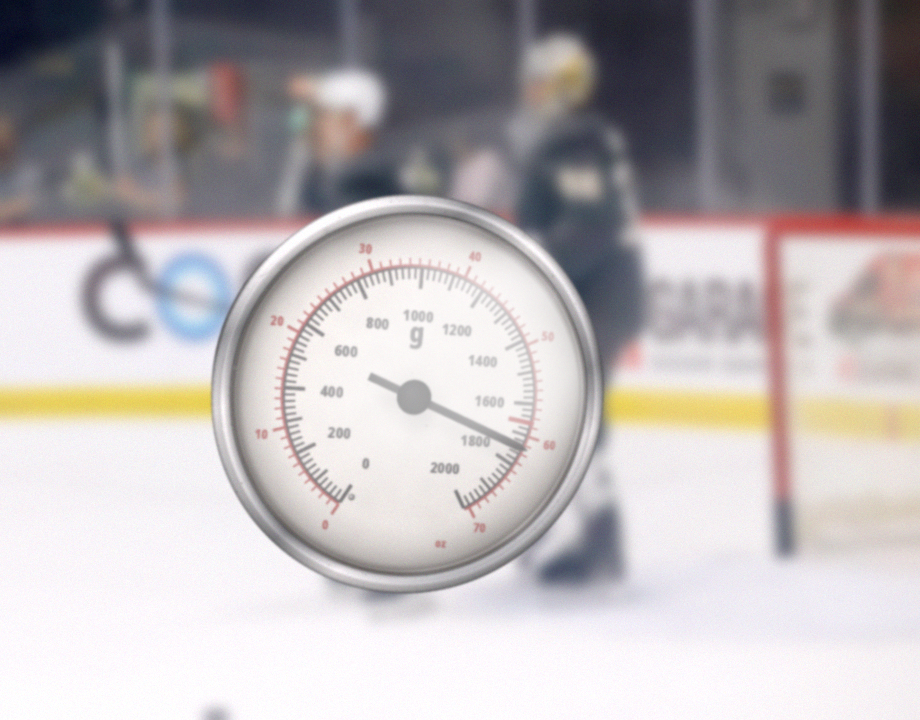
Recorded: 1740 g
